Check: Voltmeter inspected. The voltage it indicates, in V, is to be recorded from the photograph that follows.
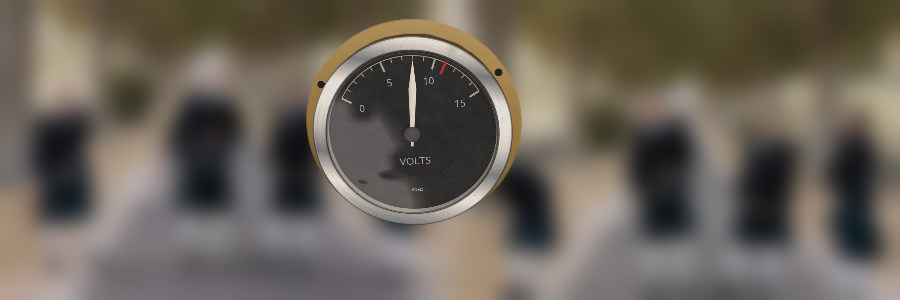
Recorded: 8 V
